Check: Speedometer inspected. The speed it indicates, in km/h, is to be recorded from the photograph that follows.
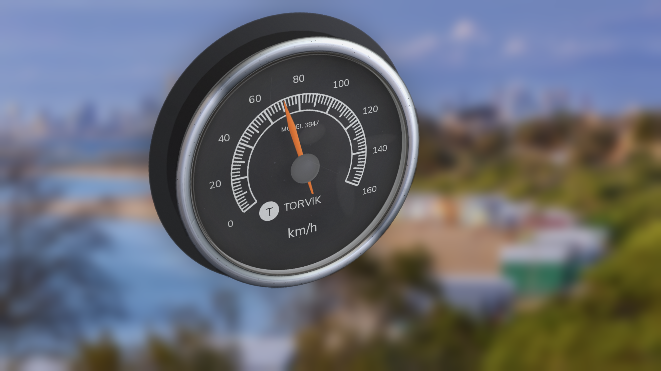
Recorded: 70 km/h
